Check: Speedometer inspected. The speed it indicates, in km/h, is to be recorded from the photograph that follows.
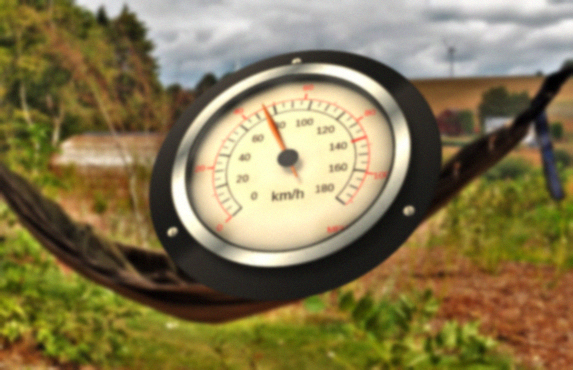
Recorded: 75 km/h
